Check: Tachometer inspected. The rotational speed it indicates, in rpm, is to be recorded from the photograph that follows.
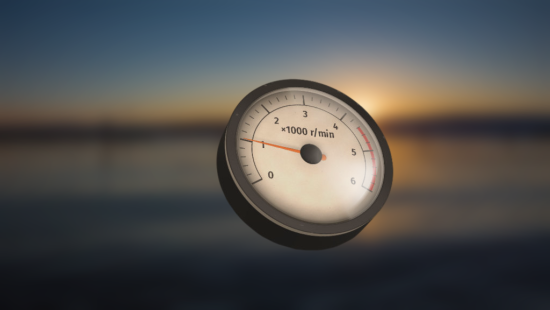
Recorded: 1000 rpm
